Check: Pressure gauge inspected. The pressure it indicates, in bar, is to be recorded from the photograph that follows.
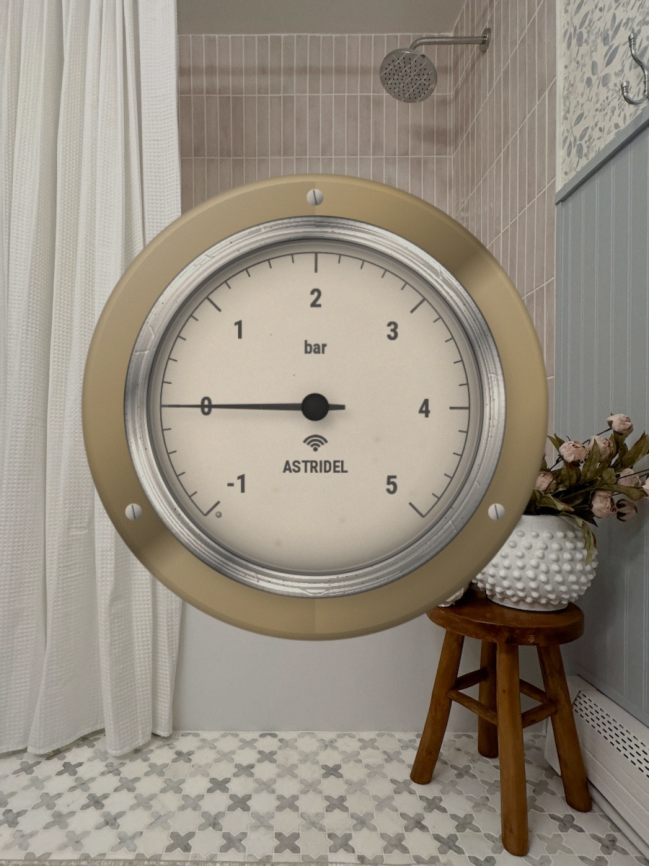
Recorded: 0 bar
